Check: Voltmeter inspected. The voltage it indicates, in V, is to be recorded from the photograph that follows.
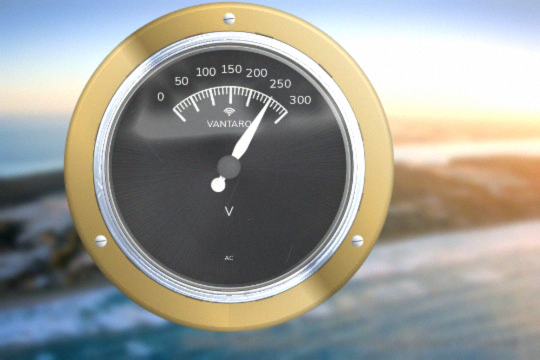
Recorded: 250 V
